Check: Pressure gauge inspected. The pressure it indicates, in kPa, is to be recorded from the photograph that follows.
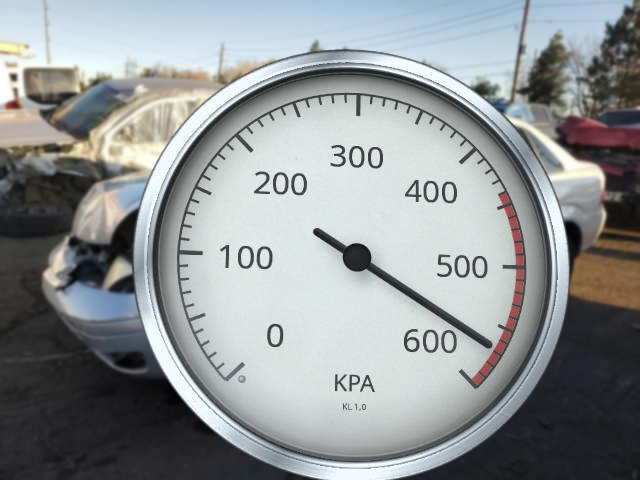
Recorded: 570 kPa
